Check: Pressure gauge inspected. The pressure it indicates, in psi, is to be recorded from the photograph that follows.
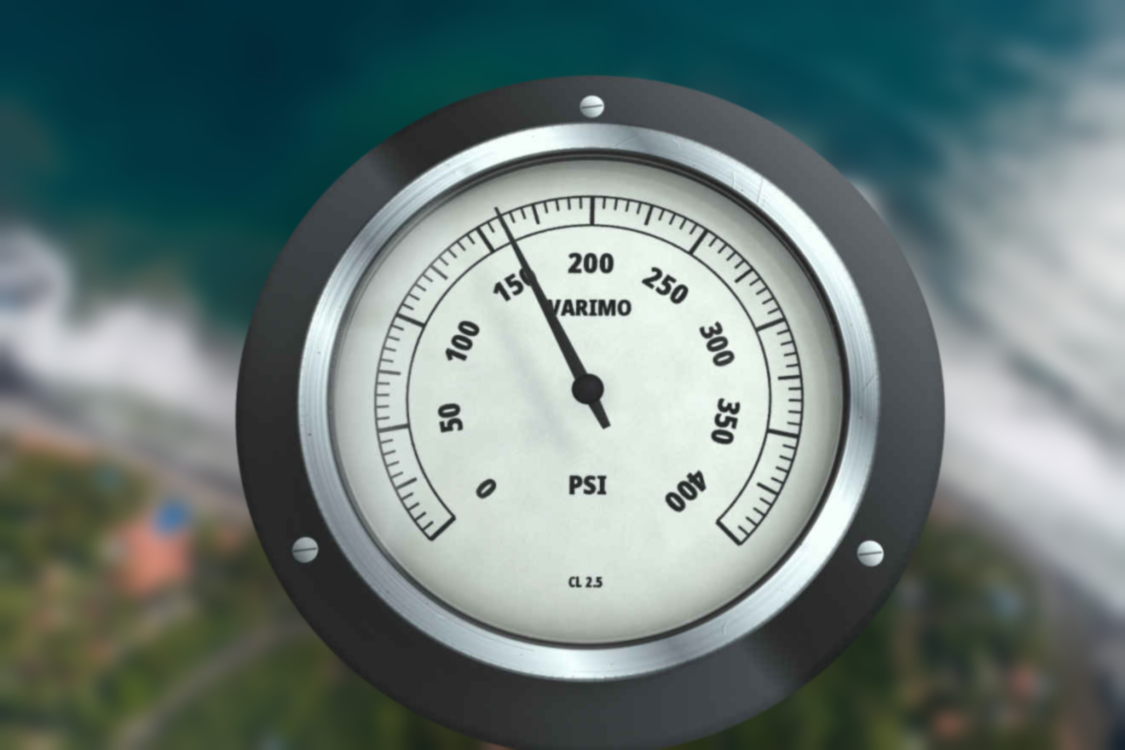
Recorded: 160 psi
